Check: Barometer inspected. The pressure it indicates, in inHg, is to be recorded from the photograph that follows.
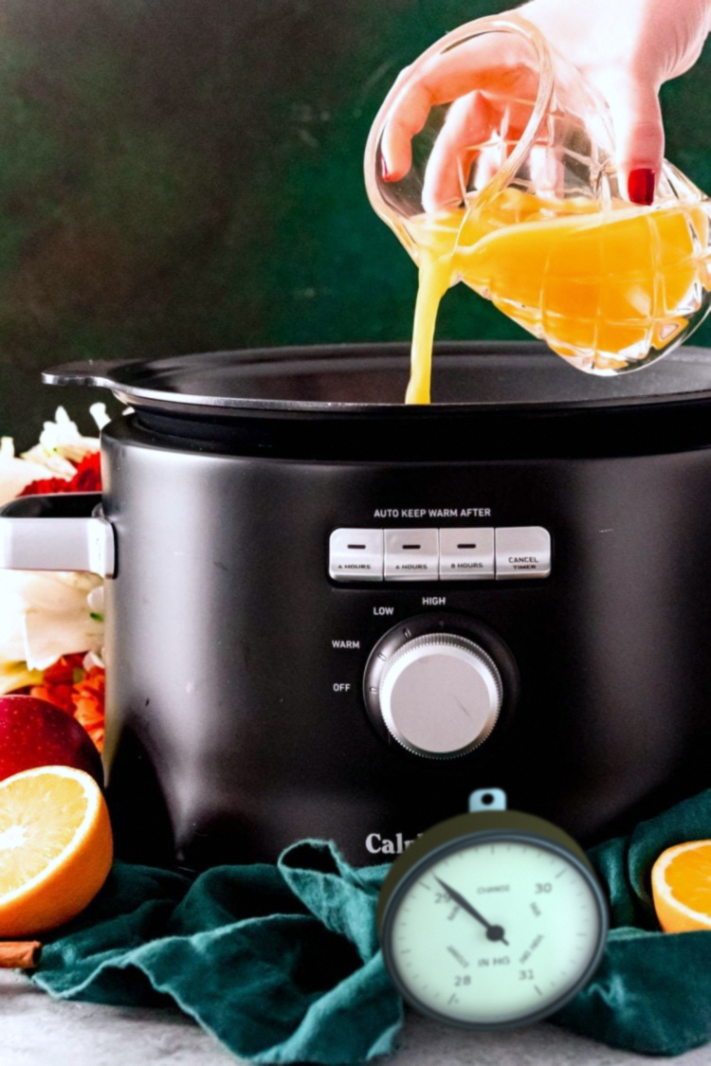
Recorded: 29.1 inHg
